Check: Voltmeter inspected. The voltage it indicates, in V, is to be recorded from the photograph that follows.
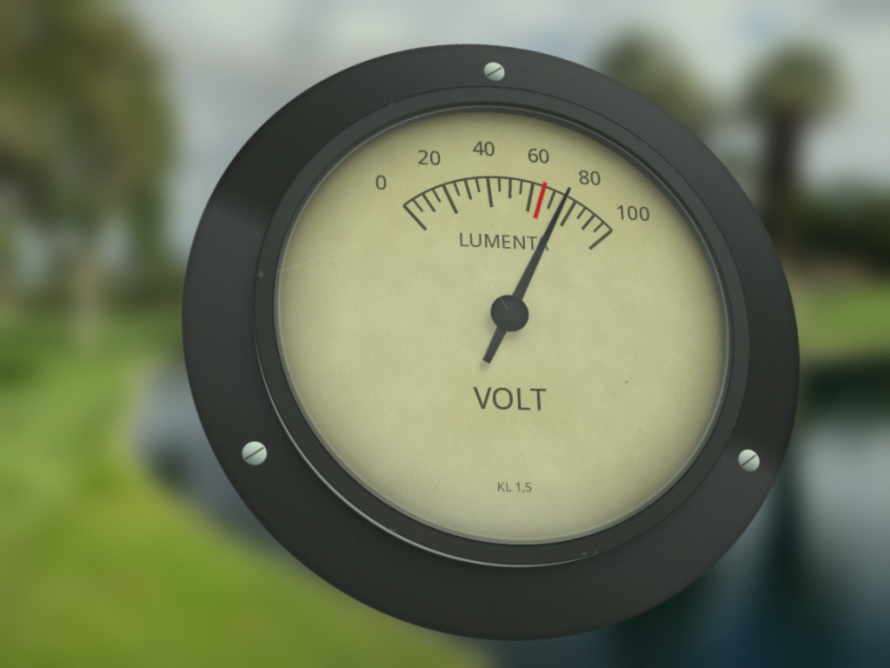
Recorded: 75 V
